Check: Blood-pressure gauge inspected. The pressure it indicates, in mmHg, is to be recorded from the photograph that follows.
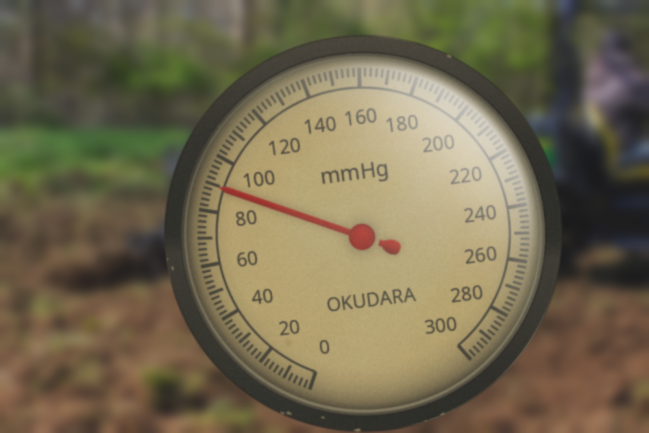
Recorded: 90 mmHg
